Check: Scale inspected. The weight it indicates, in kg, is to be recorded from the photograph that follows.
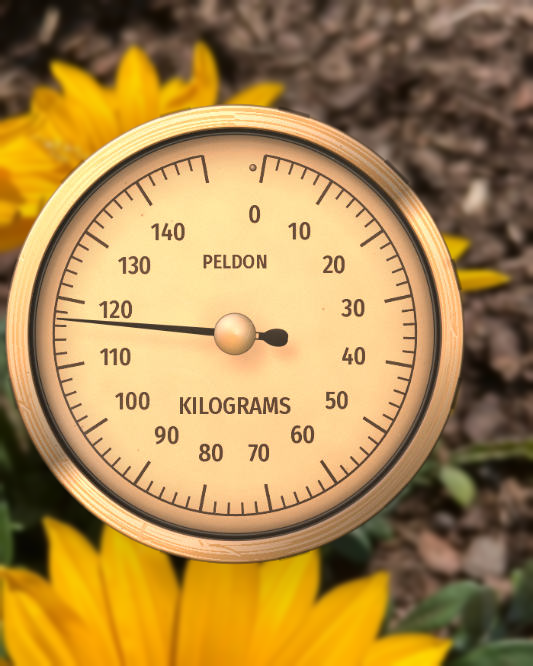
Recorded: 117 kg
